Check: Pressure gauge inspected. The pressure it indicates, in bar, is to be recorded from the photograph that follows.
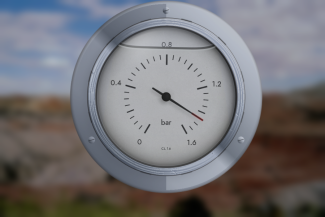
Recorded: 1.45 bar
